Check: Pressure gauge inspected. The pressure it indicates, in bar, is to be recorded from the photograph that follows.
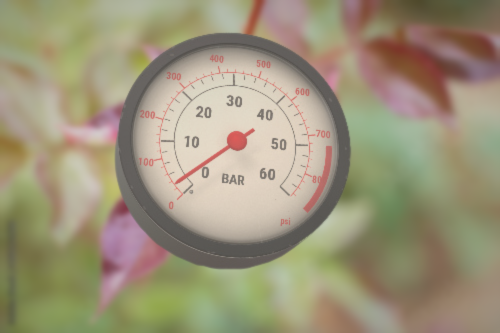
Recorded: 2 bar
